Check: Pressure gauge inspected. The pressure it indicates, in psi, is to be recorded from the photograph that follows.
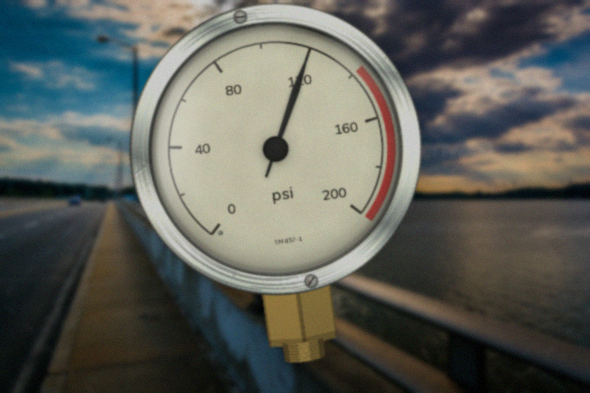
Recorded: 120 psi
